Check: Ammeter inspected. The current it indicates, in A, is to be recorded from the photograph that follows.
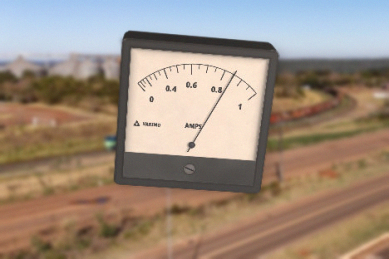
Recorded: 0.85 A
